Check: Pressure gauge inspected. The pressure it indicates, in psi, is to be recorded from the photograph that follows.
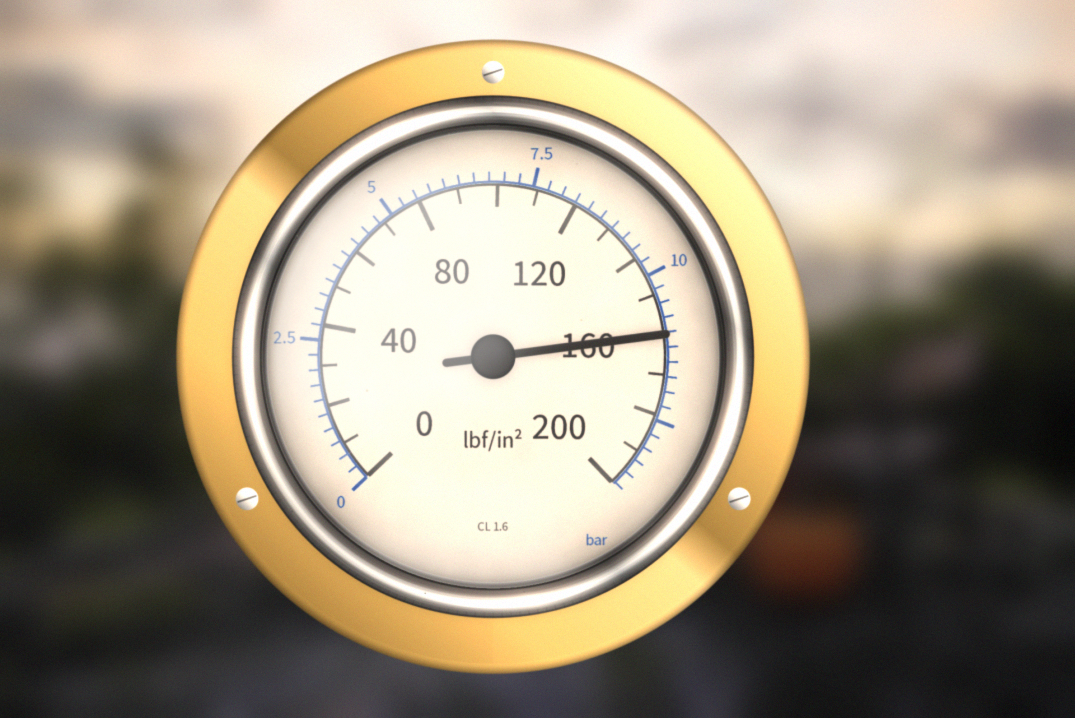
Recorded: 160 psi
